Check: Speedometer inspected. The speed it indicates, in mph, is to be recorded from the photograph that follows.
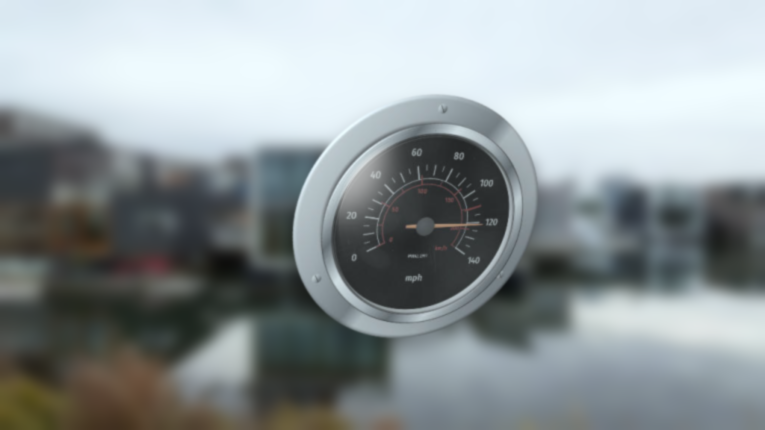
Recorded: 120 mph
